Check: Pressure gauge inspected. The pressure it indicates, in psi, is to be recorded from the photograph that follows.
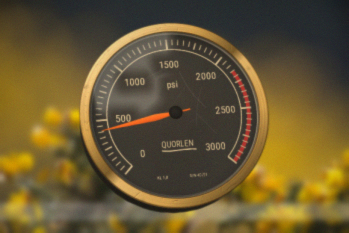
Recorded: 400 psi
